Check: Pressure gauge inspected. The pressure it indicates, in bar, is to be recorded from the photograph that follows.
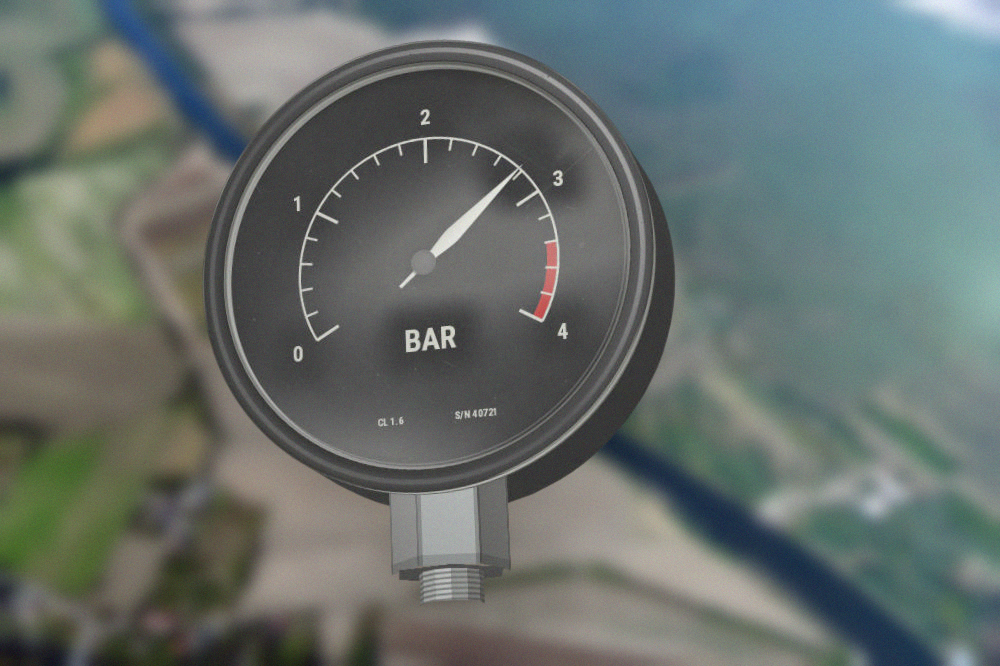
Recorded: 2.8 bar
